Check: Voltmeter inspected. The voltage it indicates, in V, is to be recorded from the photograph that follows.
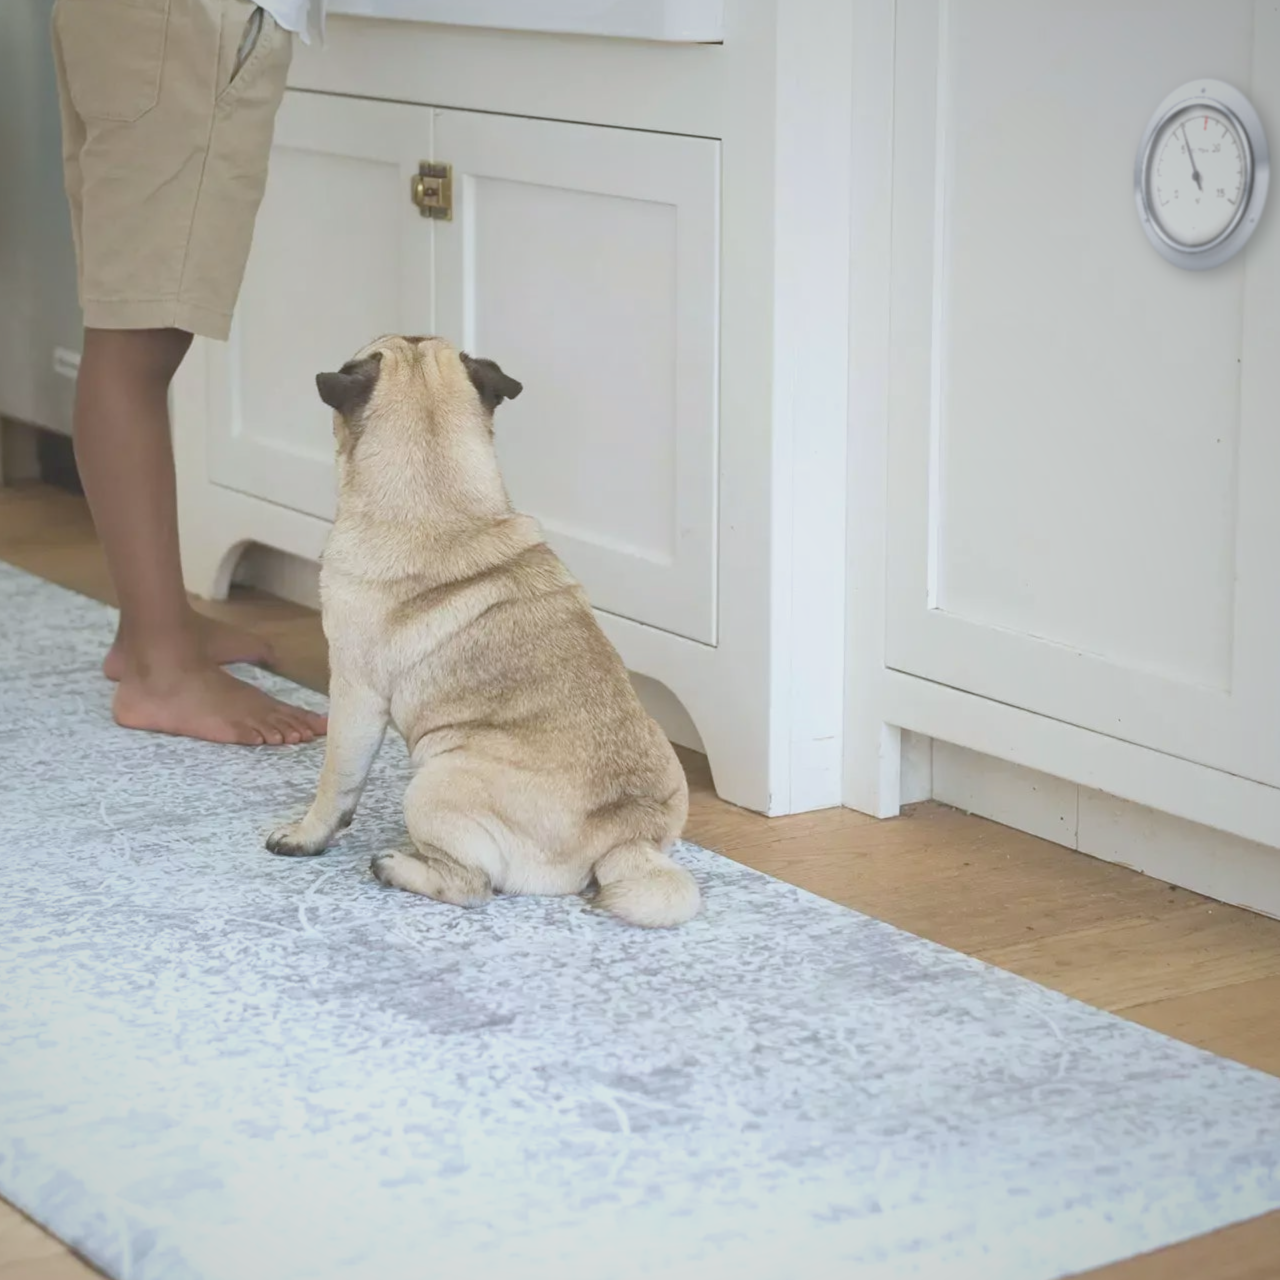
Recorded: 6 V
